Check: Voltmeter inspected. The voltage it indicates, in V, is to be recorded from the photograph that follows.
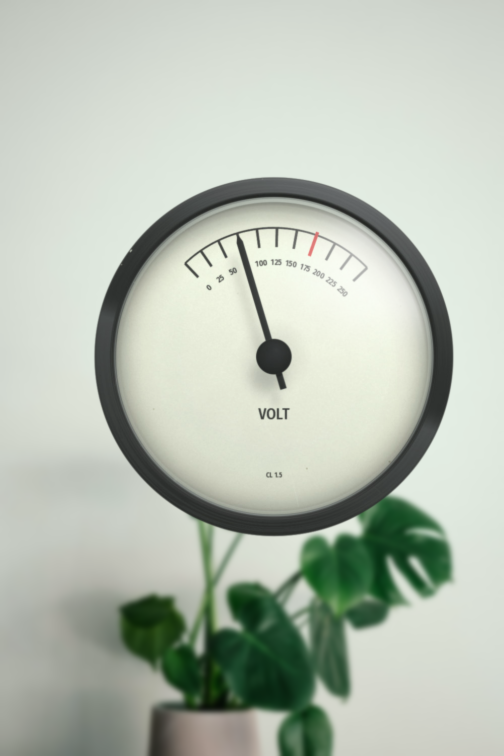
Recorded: 75 V
